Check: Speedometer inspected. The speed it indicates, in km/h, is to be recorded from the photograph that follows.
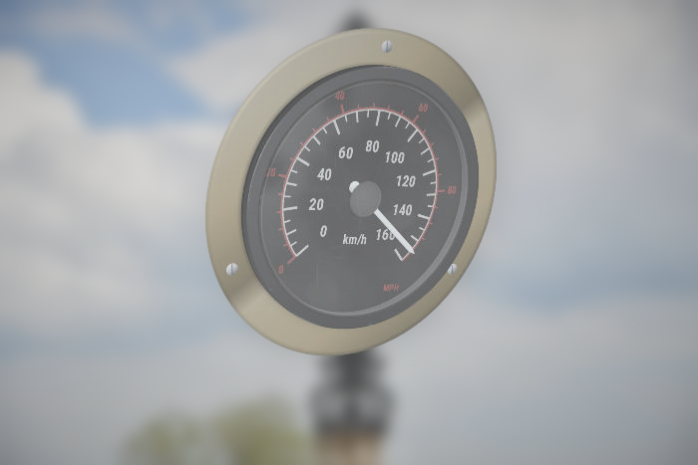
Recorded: 155 km/h
